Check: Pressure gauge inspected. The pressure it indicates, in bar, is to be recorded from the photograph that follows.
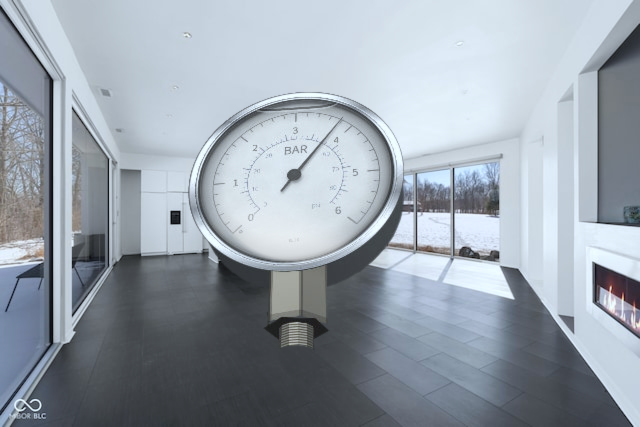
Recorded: 3.8 bar
